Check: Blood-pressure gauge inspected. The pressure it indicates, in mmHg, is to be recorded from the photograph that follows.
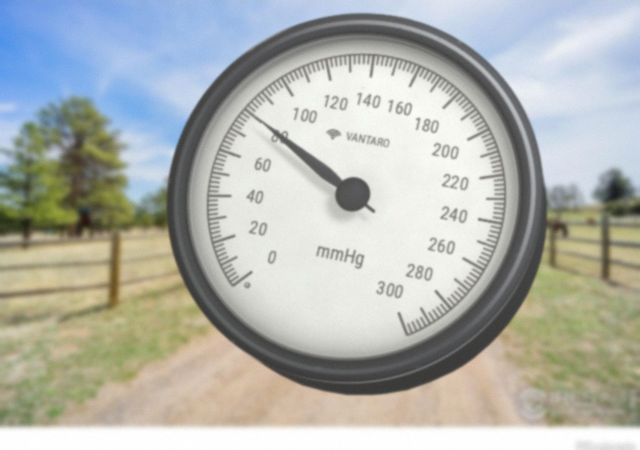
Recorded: 80 mmHg
